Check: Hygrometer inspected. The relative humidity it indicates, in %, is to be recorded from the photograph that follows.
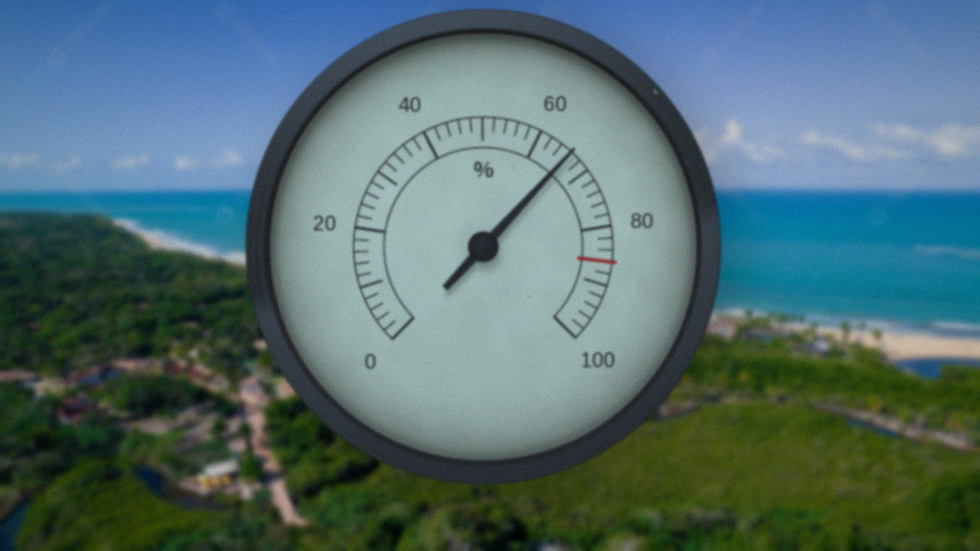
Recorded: 66 %
